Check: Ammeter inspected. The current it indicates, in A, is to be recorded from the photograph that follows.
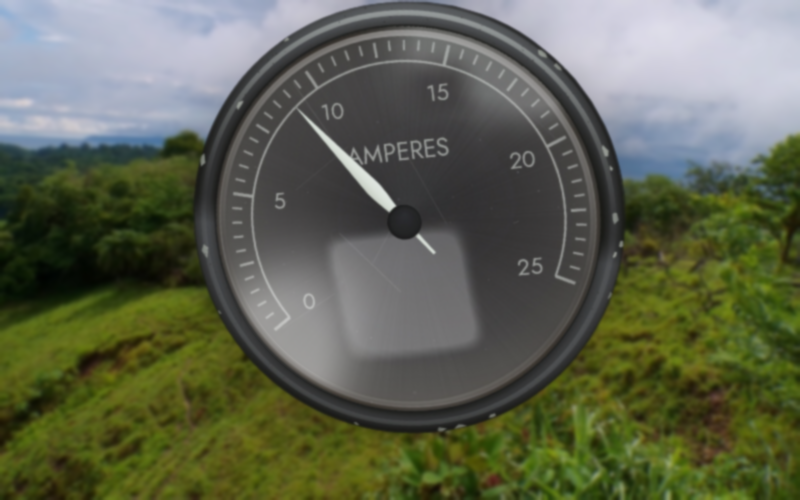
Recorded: 9 A
